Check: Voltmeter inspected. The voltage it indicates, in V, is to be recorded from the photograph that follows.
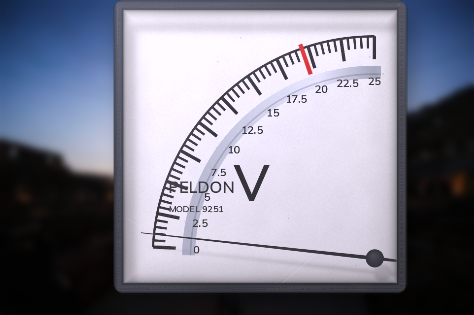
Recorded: 1 V
